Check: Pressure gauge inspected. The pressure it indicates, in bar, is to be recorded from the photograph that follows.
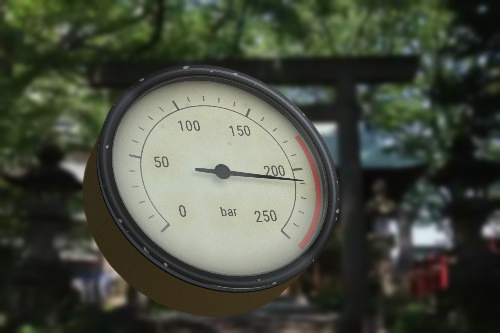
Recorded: 210 bar
